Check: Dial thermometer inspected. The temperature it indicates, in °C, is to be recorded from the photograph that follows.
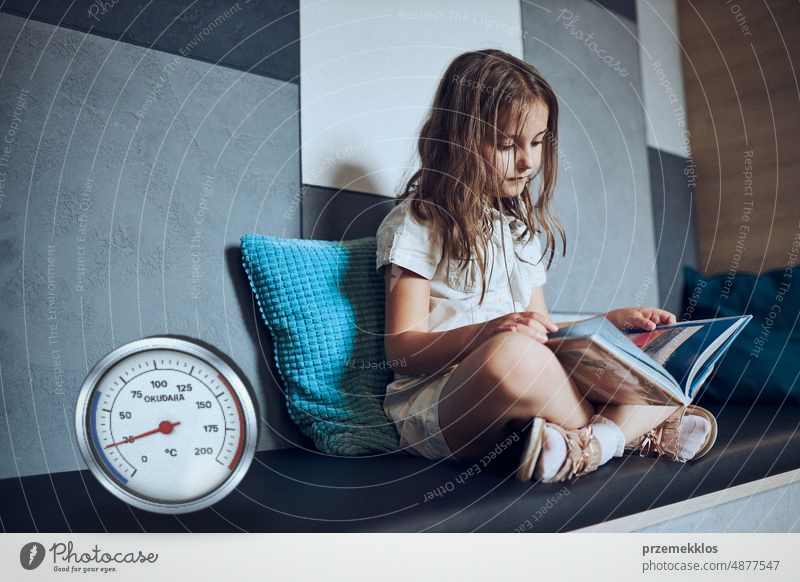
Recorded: 25 °C
